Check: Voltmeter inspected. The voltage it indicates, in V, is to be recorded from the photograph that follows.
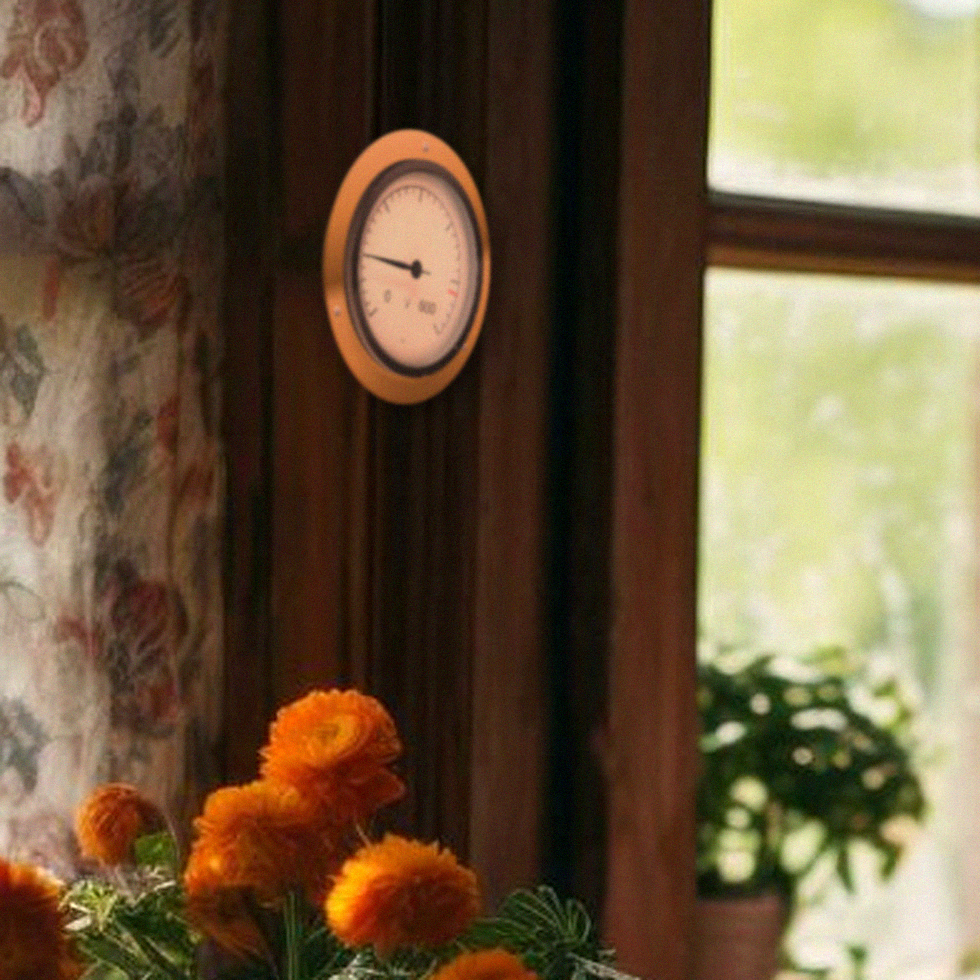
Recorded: 100 V
